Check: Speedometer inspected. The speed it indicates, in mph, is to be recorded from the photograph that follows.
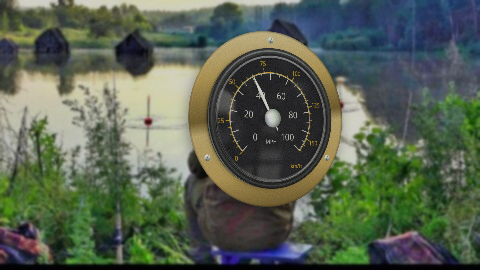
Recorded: 40 mph
